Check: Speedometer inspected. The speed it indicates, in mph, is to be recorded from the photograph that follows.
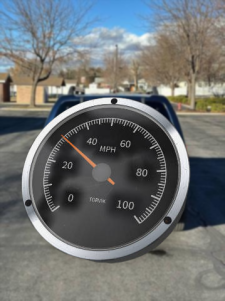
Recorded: 30 mph
